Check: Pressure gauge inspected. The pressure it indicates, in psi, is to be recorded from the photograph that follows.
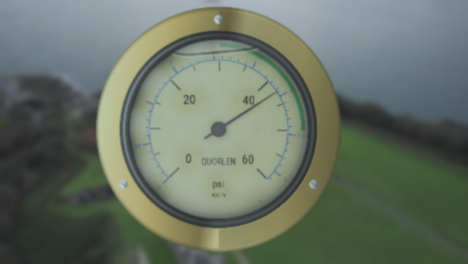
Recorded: 42.5 psi
